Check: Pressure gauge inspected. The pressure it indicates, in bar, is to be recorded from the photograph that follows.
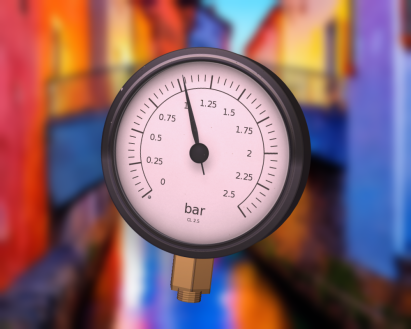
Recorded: 1.05 bar
